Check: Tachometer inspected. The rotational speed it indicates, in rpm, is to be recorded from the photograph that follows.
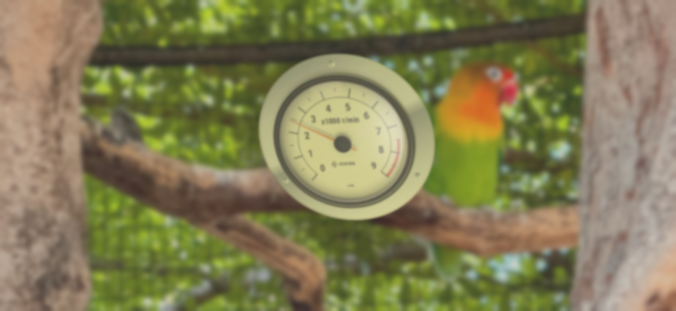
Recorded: 2500 rpm
